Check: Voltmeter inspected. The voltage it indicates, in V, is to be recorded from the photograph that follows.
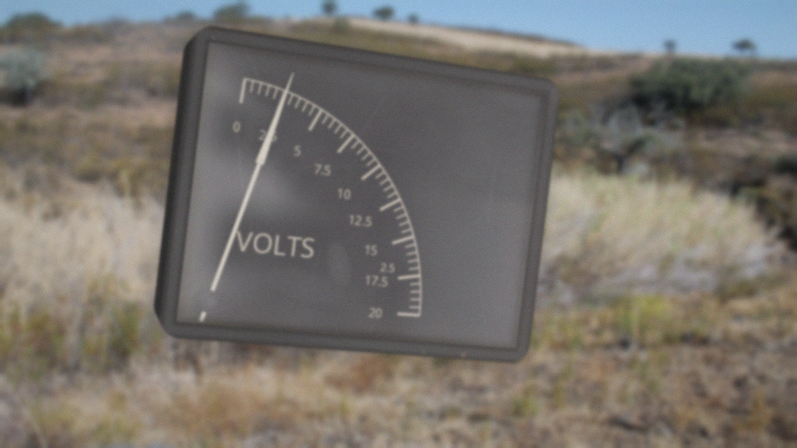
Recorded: 2.5 V
